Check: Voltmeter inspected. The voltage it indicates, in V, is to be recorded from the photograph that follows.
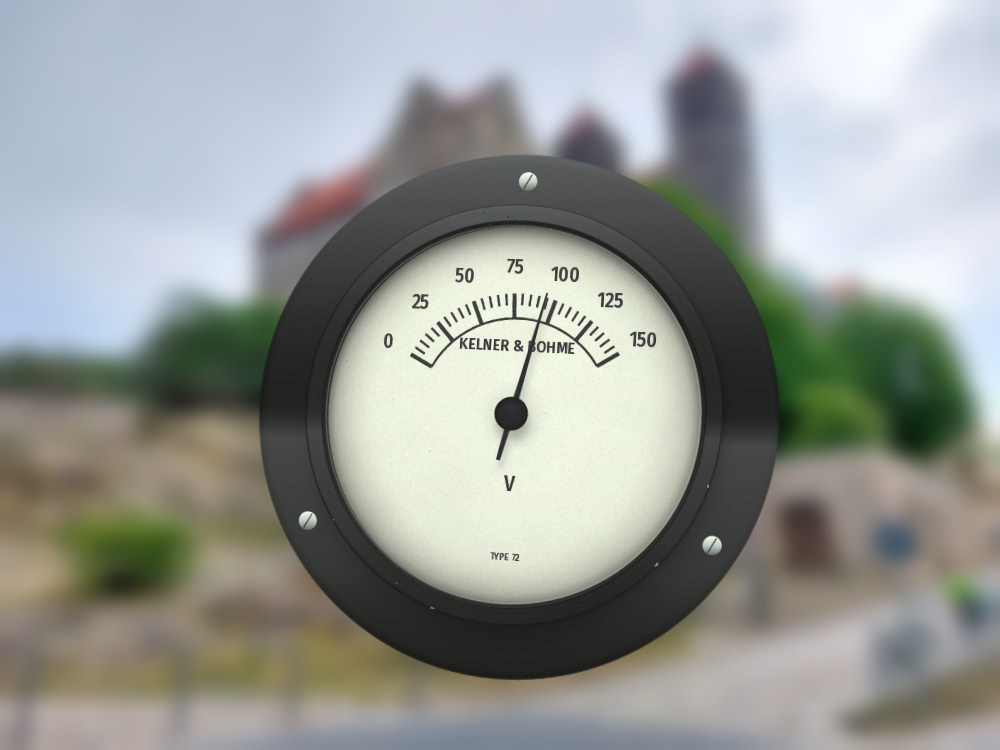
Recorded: 95 V
